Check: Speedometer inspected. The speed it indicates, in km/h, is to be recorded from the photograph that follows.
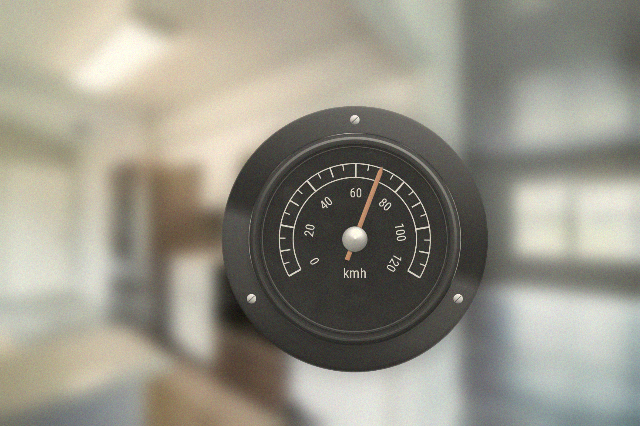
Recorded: 70 km/h
